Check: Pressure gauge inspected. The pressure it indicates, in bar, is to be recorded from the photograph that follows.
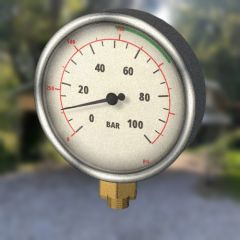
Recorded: 10 bar
